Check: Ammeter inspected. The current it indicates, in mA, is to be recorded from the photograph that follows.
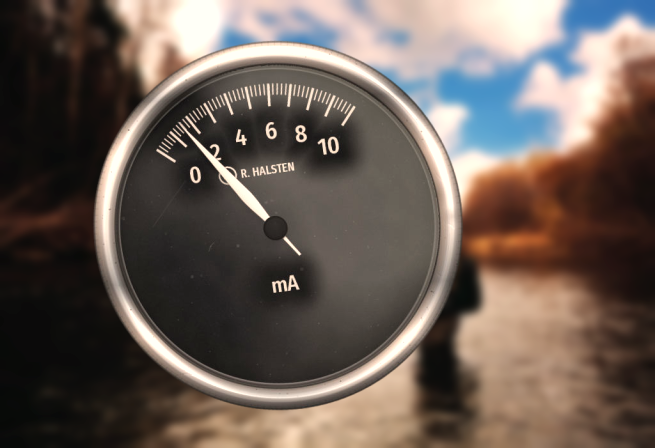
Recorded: 1.6 mA
